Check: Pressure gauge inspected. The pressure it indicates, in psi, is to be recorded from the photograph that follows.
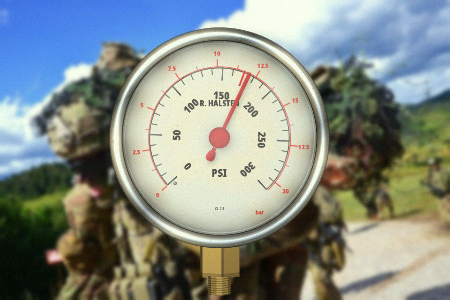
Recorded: 175 psi
